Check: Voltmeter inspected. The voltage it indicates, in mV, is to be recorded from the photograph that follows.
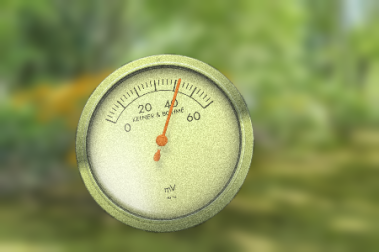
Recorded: 42 mV
